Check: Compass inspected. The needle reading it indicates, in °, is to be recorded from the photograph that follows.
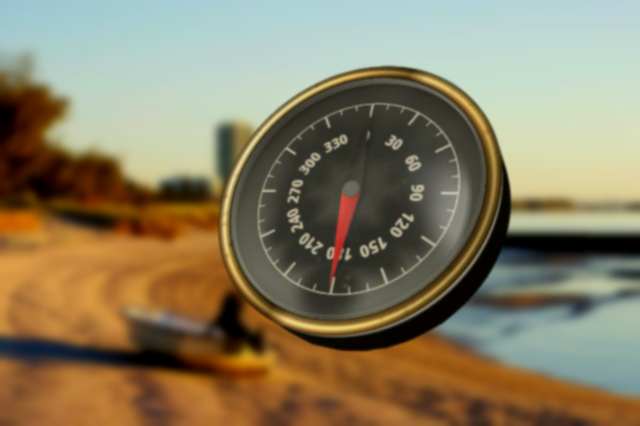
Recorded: 180 °
